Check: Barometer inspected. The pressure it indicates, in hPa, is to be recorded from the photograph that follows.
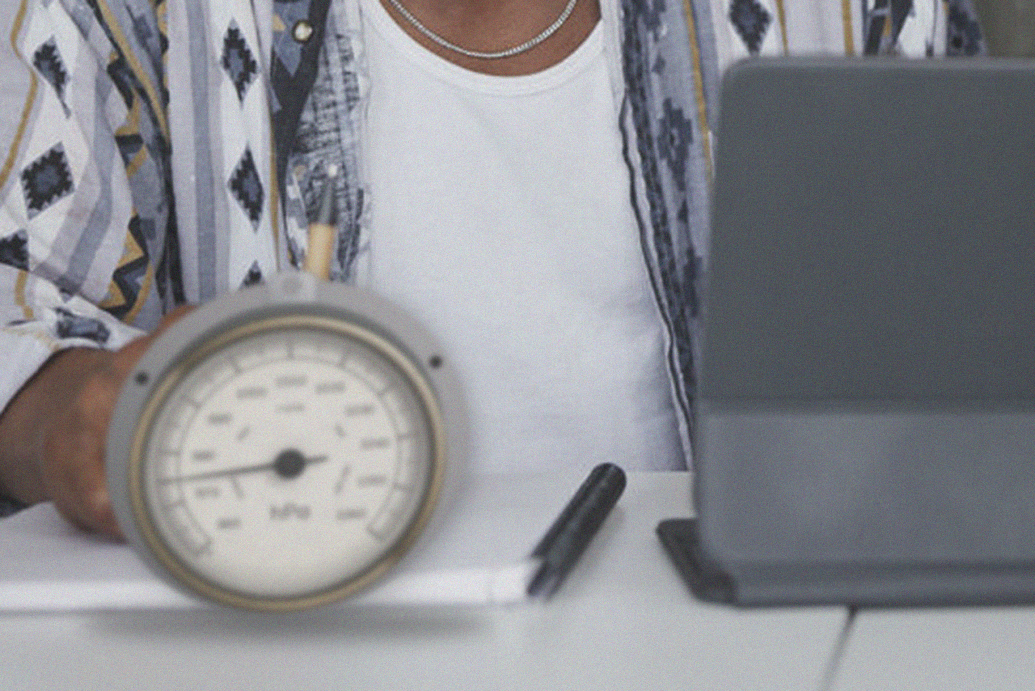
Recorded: 975 hPa
